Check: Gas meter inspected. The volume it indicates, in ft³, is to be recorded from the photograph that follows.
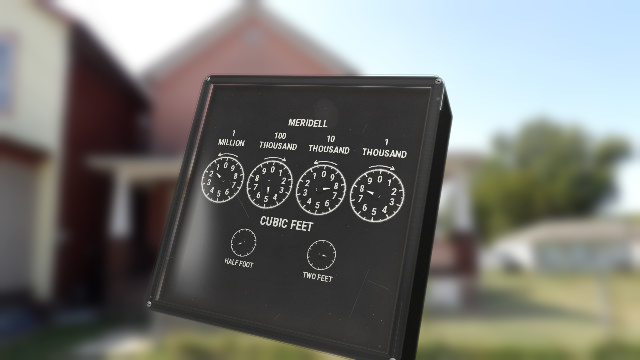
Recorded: 147800 ft³
